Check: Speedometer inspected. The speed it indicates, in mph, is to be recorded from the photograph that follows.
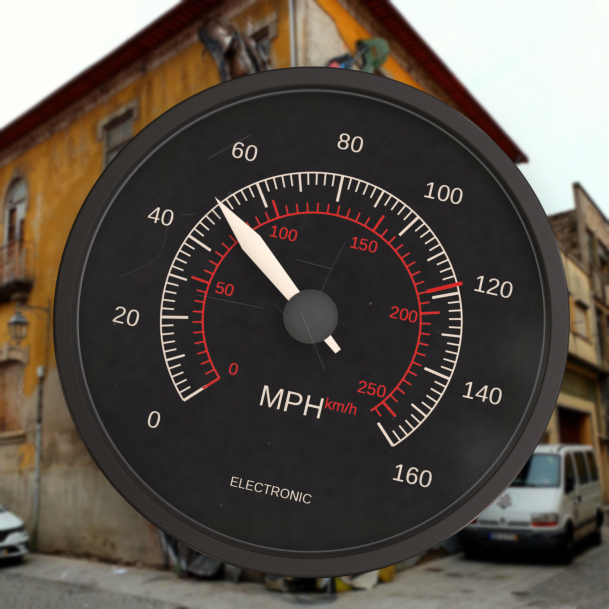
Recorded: 50 mph
